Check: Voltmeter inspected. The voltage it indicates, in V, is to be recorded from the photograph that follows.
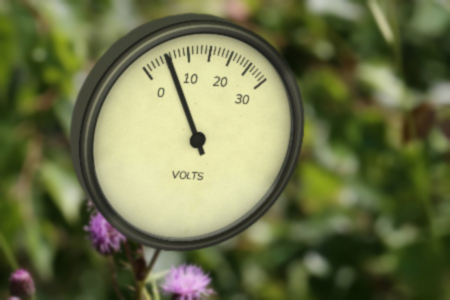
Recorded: 5 V
